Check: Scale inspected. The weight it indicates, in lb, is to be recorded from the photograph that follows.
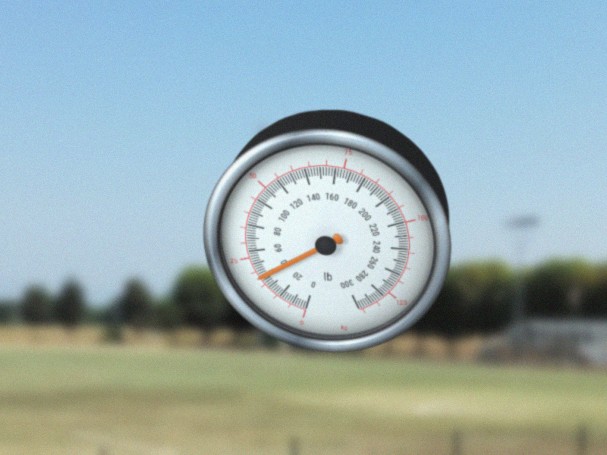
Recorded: 40 lb
